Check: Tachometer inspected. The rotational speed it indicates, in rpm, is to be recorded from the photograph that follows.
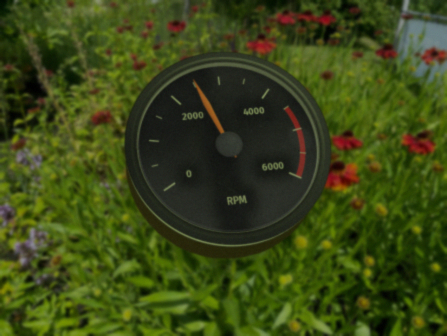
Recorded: 2500 rpm
